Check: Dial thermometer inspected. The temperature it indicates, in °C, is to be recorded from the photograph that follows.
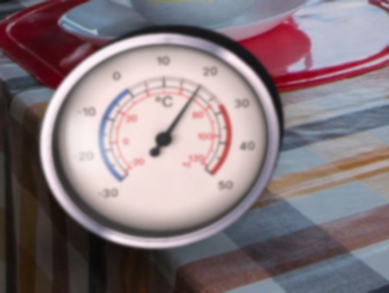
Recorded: 20 °C
